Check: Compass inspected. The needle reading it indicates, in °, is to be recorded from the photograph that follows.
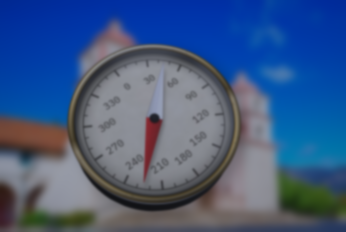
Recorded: 225 °
